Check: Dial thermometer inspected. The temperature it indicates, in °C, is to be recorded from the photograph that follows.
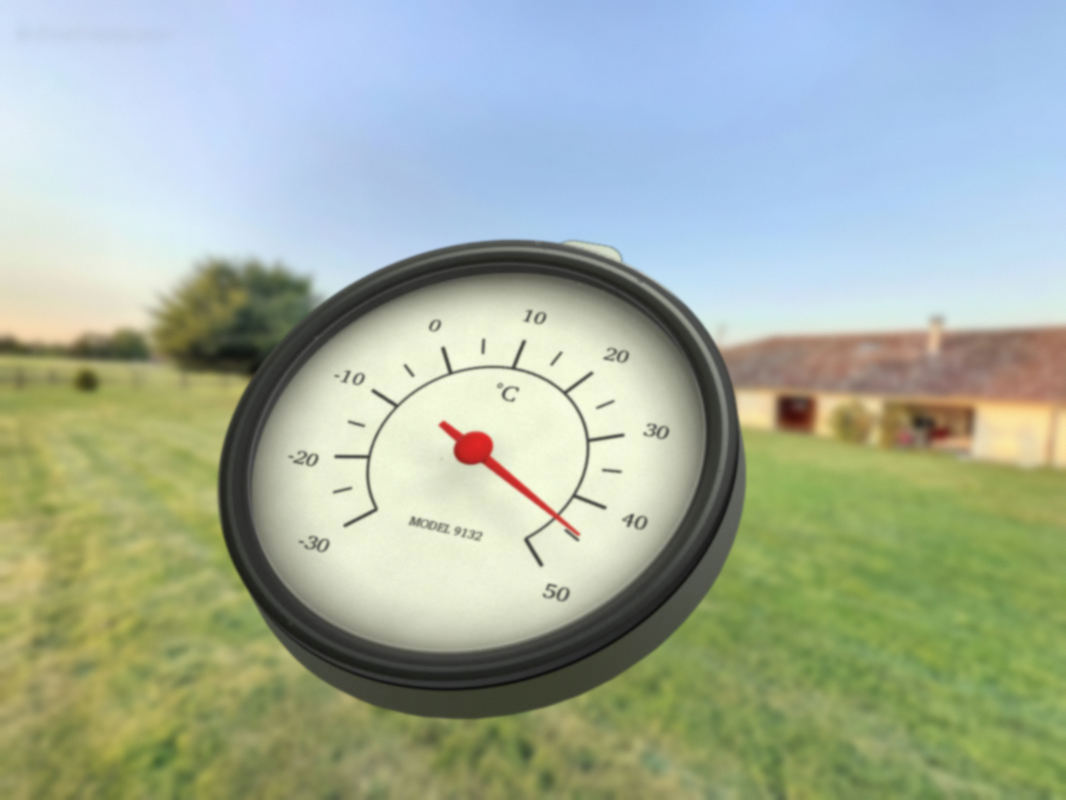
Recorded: 45 °C
